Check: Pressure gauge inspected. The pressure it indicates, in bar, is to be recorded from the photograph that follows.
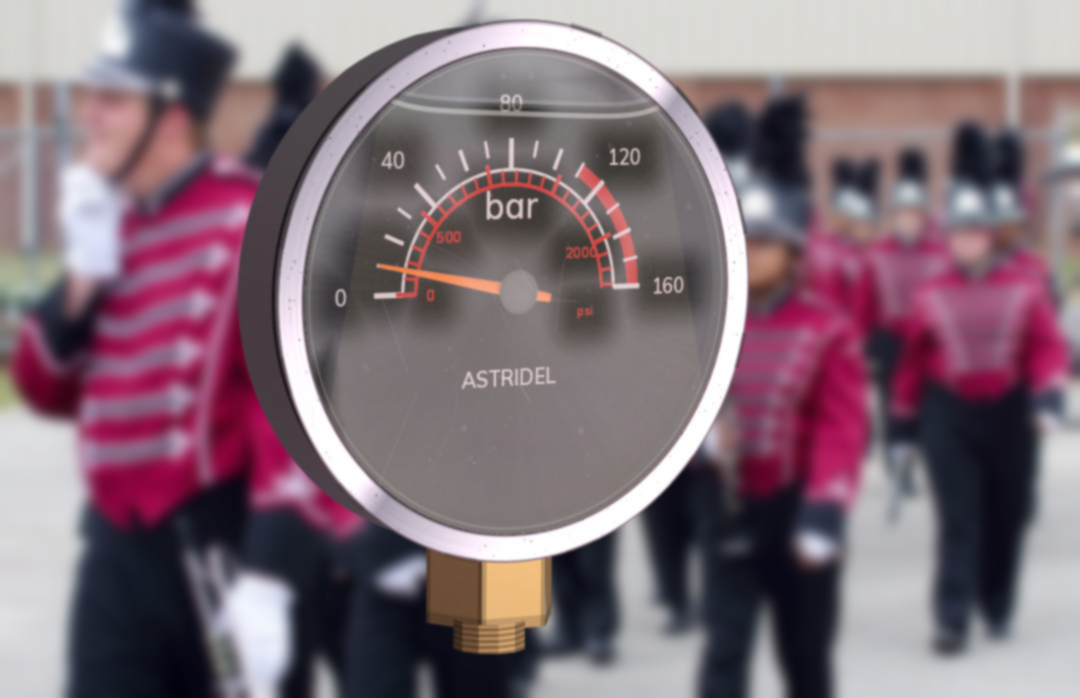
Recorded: 10 bar
